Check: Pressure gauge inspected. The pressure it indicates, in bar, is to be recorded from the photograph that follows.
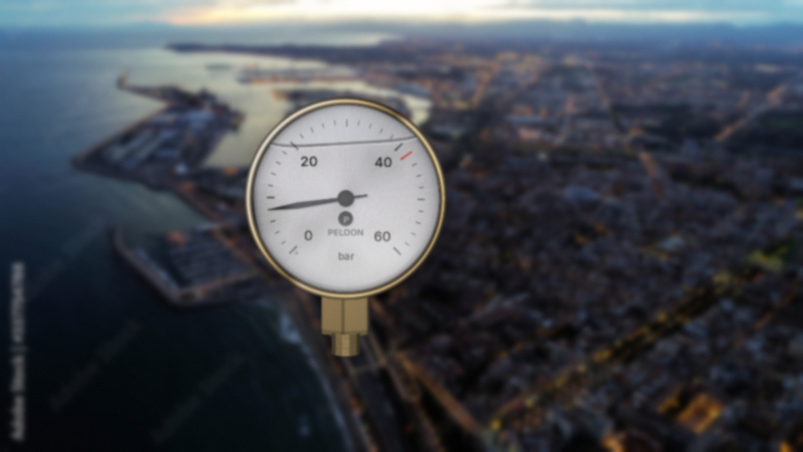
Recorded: 8 bar
